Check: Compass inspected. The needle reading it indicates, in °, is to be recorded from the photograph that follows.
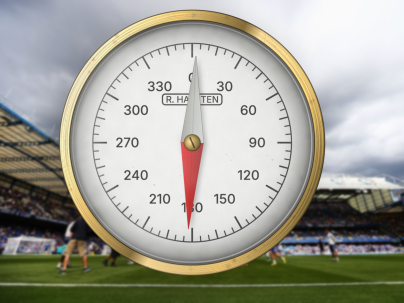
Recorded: 182.5 °
